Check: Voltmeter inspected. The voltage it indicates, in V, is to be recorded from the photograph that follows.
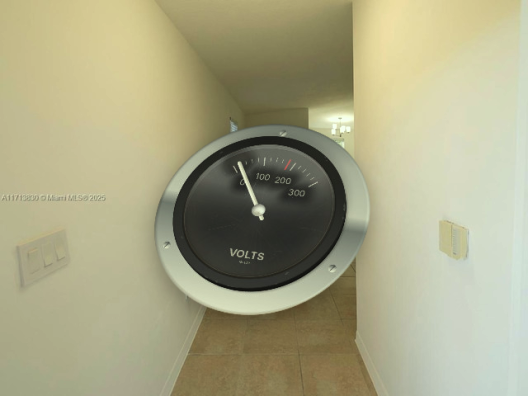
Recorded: 20 V
